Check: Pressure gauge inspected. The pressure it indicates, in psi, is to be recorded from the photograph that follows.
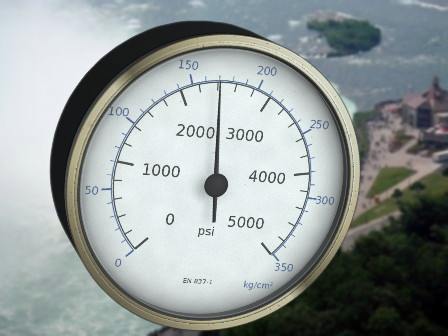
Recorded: 2400 psi
